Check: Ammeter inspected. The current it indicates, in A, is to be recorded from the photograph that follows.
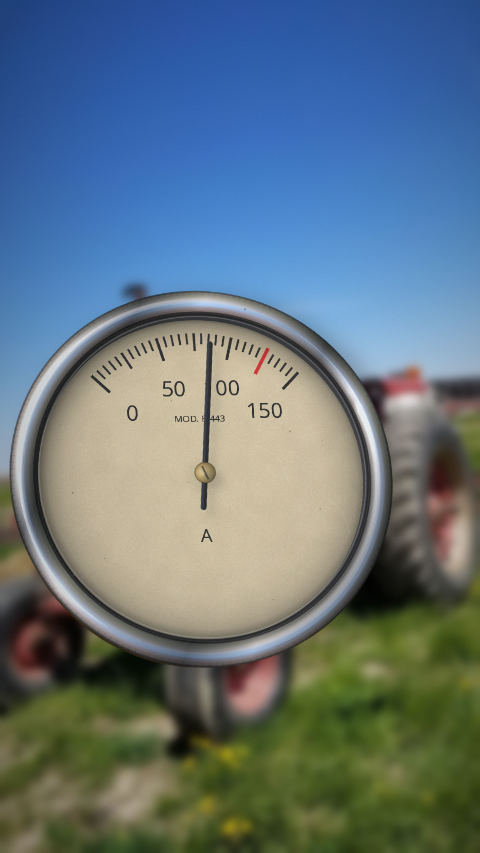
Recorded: 85 A
